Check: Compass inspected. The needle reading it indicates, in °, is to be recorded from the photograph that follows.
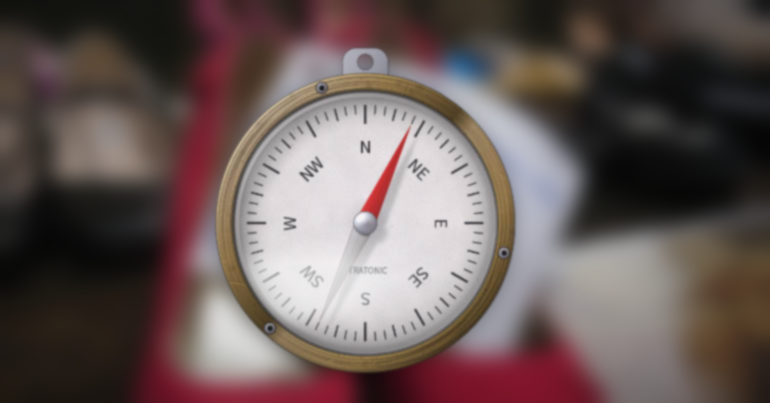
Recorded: 25 °
